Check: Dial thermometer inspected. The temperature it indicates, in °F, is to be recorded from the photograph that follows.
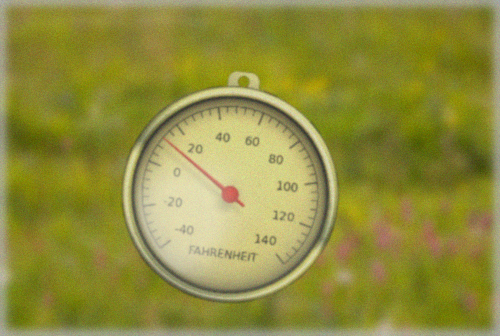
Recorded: 12 °F
